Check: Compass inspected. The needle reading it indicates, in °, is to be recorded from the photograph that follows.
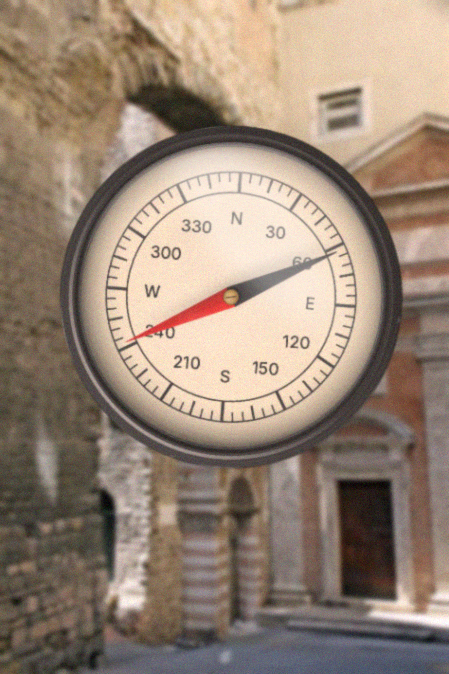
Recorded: 242.5 °
